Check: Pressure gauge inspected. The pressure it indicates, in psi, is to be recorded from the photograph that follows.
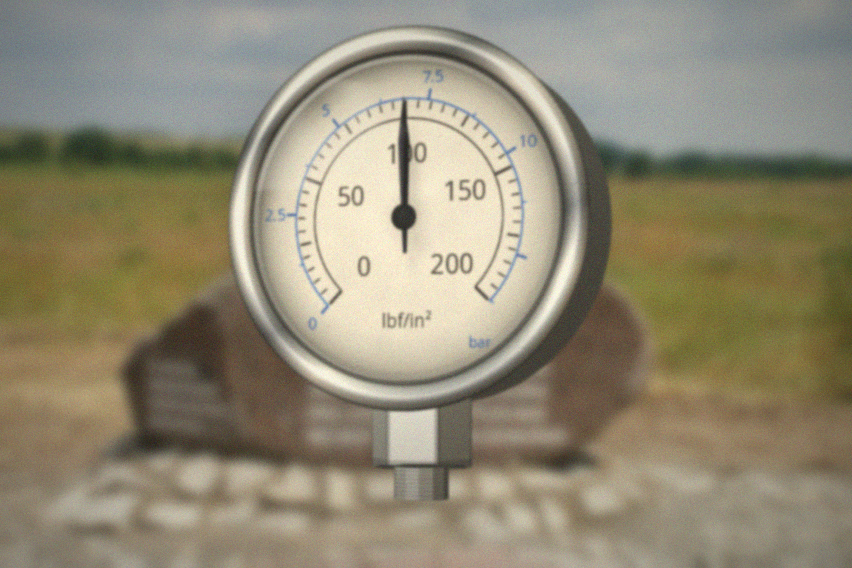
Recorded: 100 psi
